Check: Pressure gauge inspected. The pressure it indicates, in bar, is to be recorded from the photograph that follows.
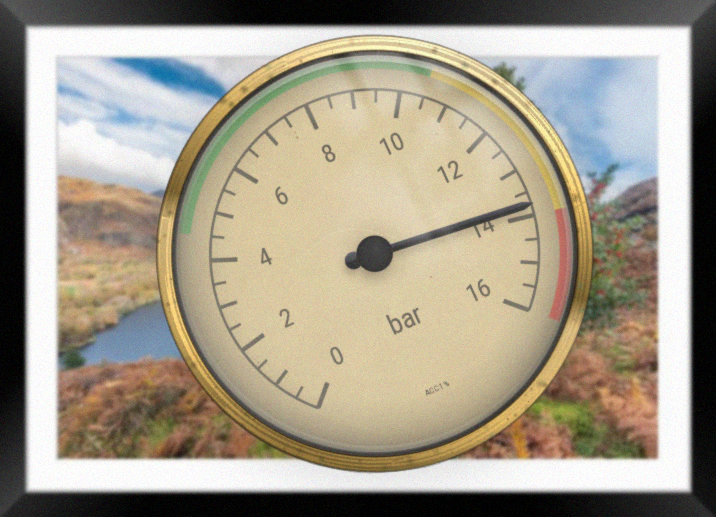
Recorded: 13.75 bar
